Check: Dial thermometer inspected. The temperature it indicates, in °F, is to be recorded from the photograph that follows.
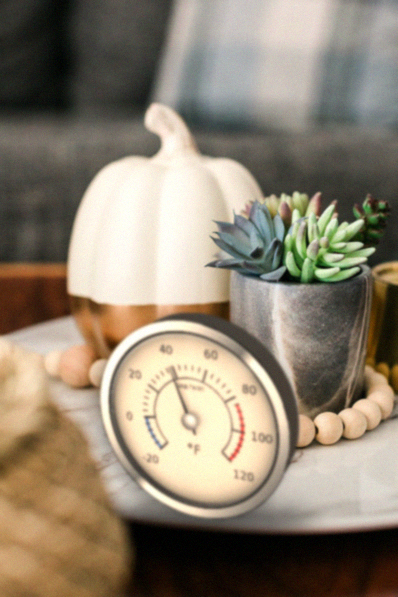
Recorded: 40 °F
